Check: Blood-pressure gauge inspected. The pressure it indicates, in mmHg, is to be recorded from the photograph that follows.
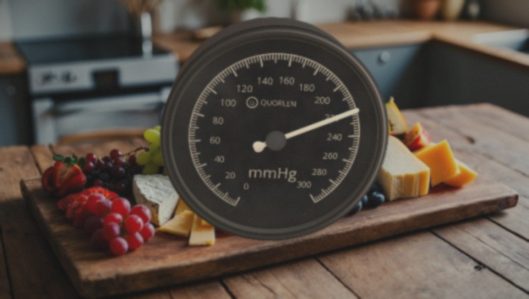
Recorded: 220 mmHg
